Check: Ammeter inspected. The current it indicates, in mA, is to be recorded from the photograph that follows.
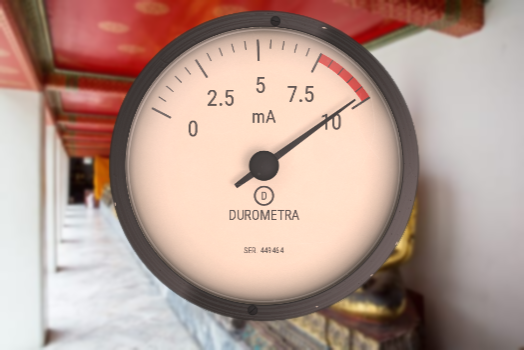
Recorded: 9.75 mA
